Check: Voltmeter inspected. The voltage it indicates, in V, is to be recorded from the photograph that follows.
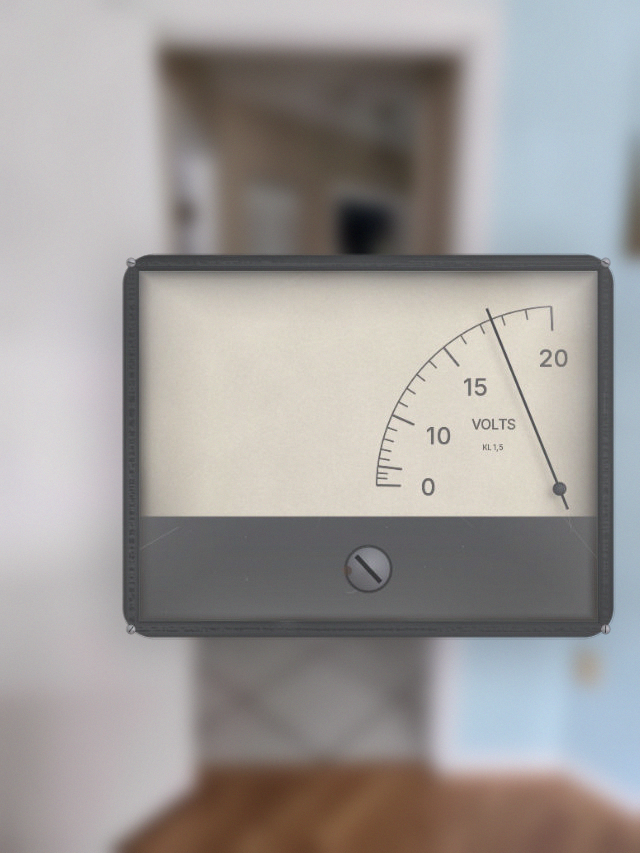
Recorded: 17.5 V
